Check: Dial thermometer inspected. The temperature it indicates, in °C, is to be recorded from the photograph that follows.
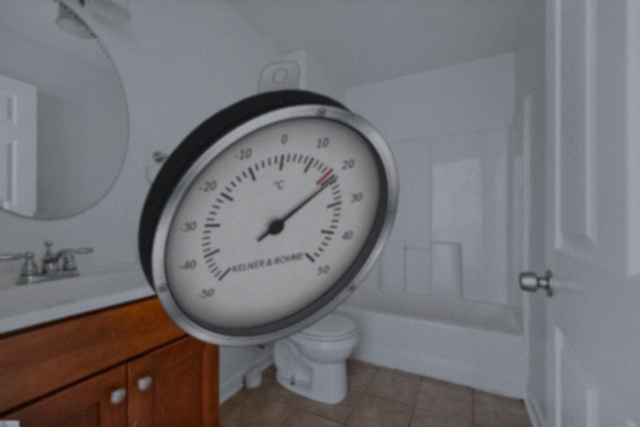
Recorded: 20 °C
